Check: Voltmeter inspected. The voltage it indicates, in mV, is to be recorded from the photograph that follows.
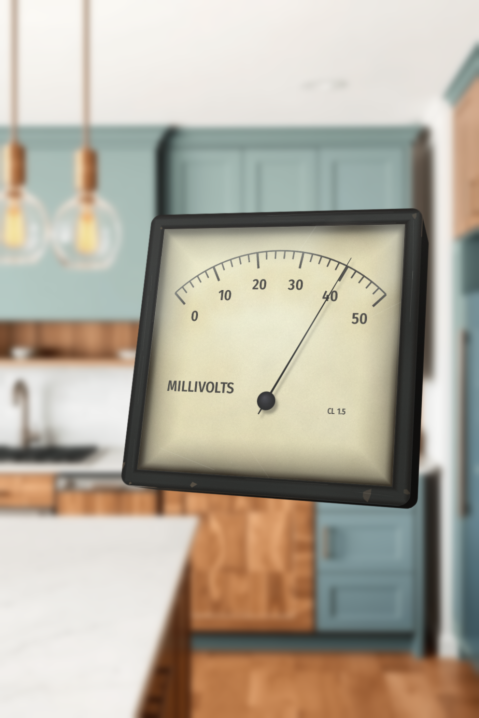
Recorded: 40 mV
